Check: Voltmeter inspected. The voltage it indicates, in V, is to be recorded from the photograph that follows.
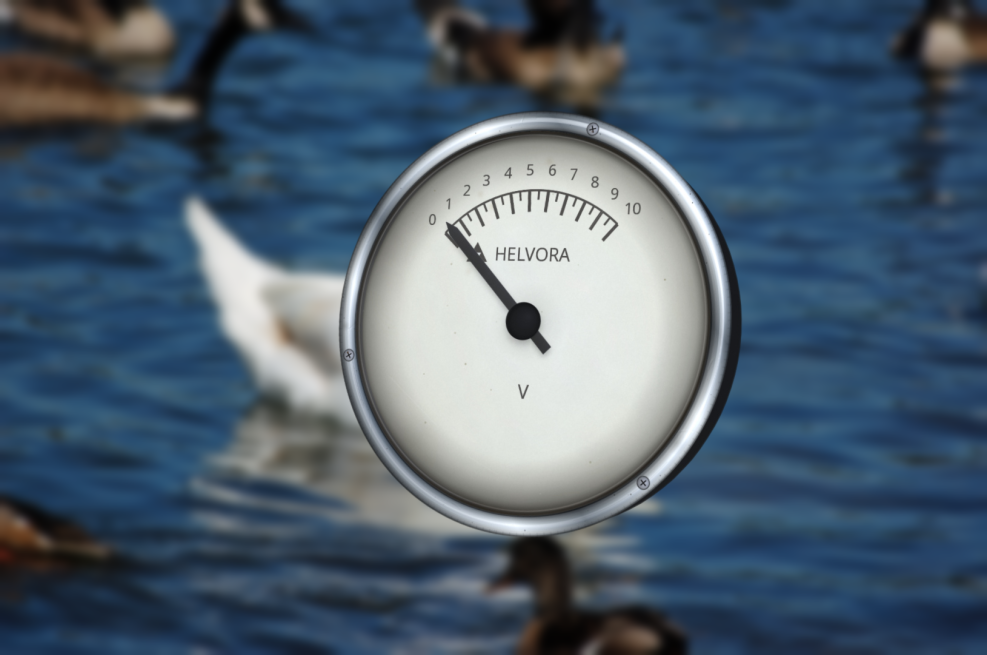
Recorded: 0.5 V
